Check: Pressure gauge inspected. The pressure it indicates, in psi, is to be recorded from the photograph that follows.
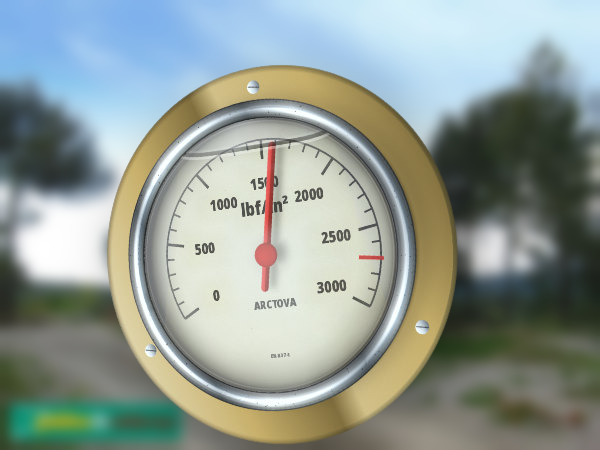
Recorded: 1600 psi
